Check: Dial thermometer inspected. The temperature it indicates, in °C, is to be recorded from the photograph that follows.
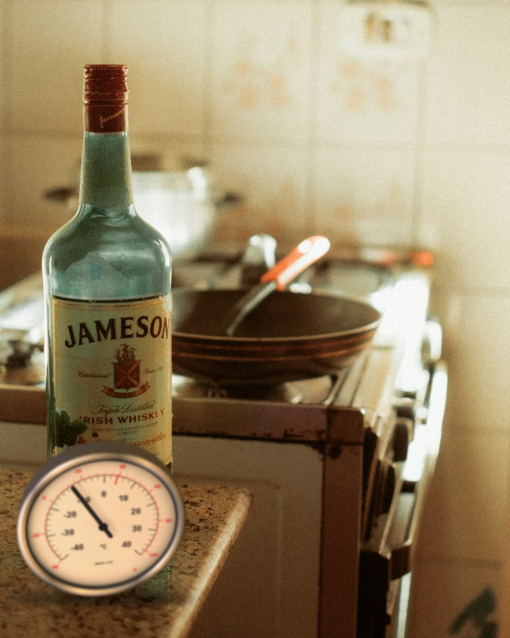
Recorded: -10 °C
